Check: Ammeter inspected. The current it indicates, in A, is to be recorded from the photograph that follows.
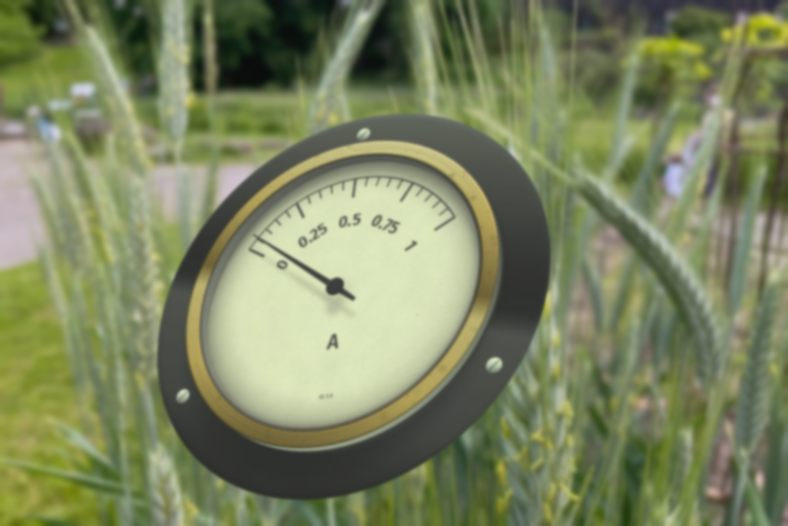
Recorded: 0.05 A
